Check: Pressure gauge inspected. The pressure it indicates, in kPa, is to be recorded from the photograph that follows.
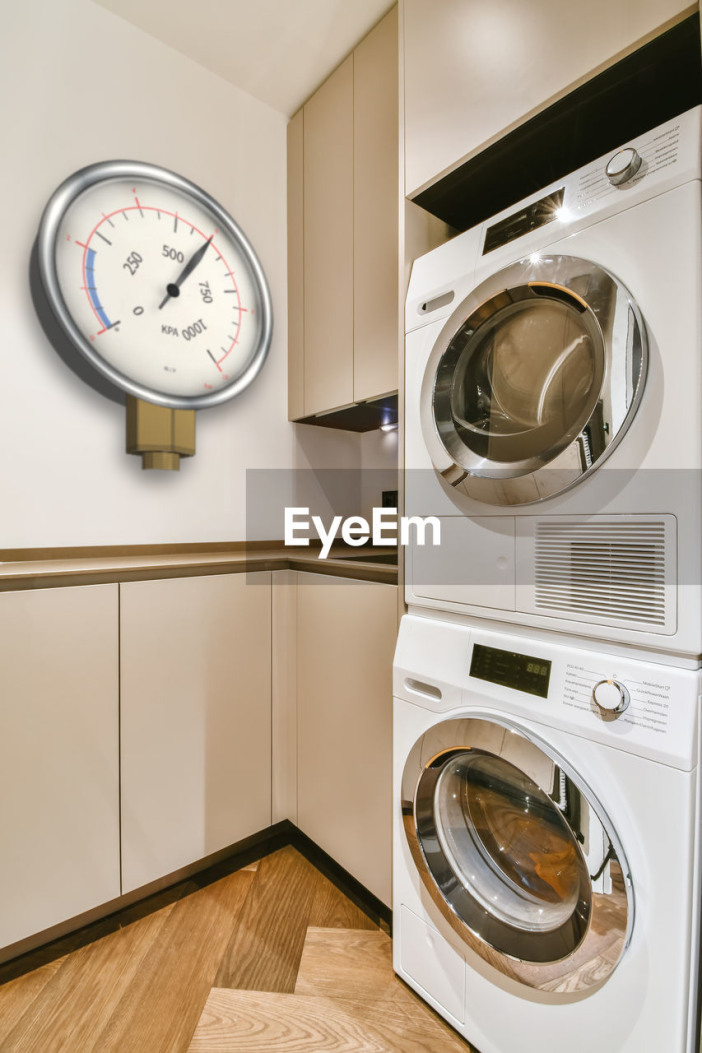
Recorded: 600 kPa
